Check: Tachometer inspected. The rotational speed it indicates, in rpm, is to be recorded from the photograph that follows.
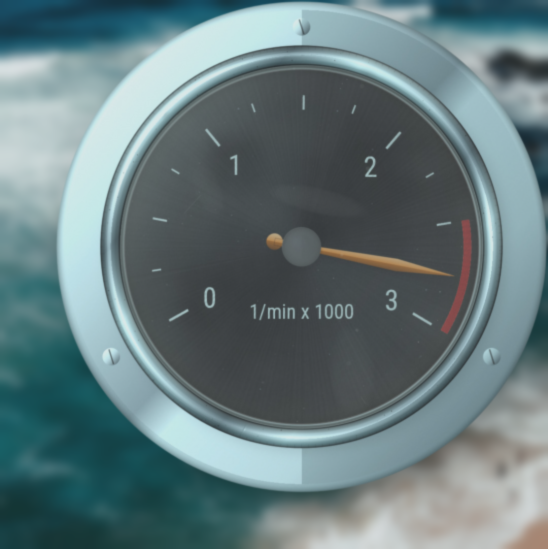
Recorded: 2750 rpm
